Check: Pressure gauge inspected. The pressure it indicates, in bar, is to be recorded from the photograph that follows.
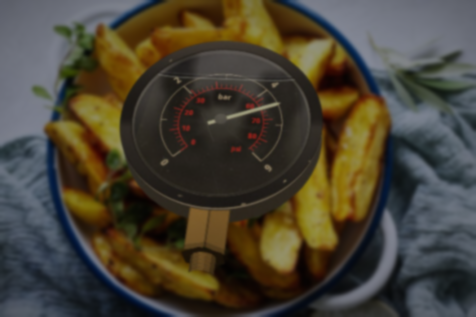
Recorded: 4.5 bar
